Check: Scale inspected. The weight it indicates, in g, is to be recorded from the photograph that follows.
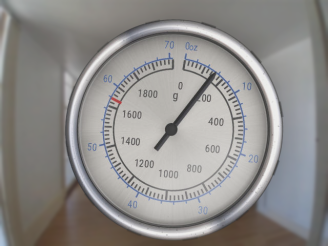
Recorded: 160 g
